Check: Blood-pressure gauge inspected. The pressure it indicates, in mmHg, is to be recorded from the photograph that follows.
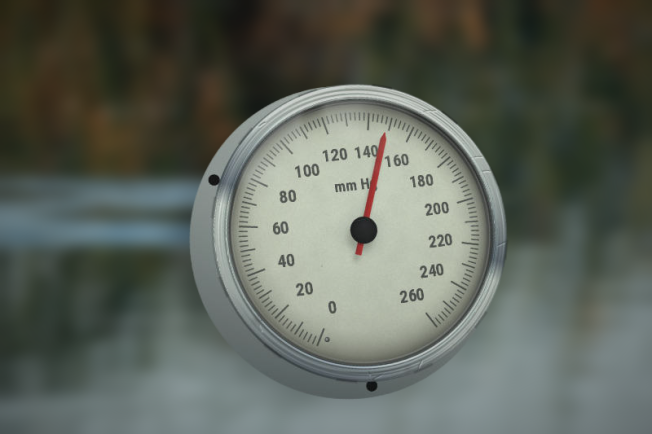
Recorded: 148 mmHg
